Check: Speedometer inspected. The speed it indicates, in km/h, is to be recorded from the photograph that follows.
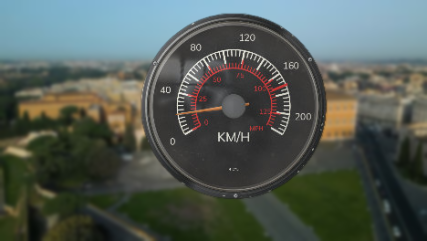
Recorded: 20 km/h
